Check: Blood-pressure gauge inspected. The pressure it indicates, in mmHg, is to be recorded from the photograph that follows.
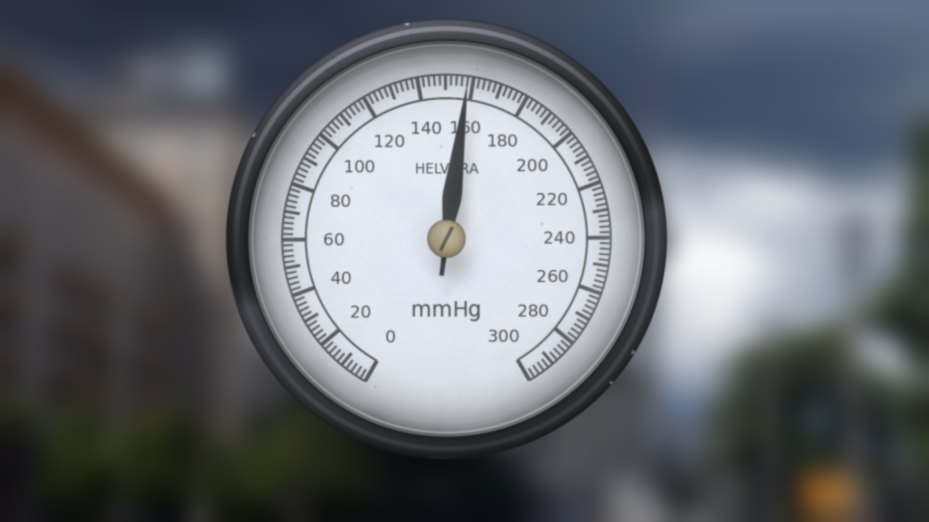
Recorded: 158 mmHg
